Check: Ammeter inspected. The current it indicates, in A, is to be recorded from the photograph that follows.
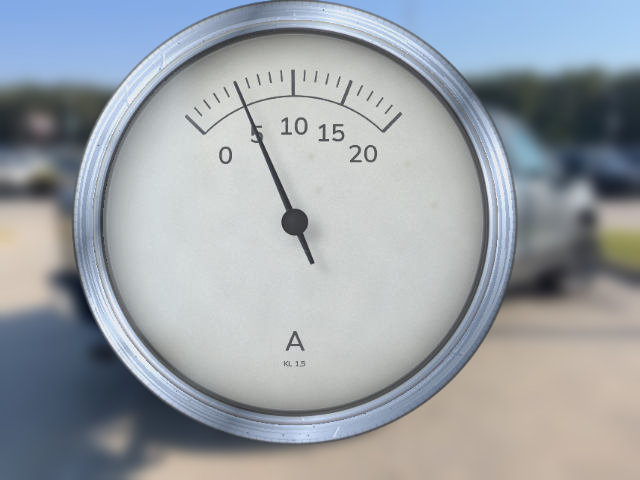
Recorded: 5 A
